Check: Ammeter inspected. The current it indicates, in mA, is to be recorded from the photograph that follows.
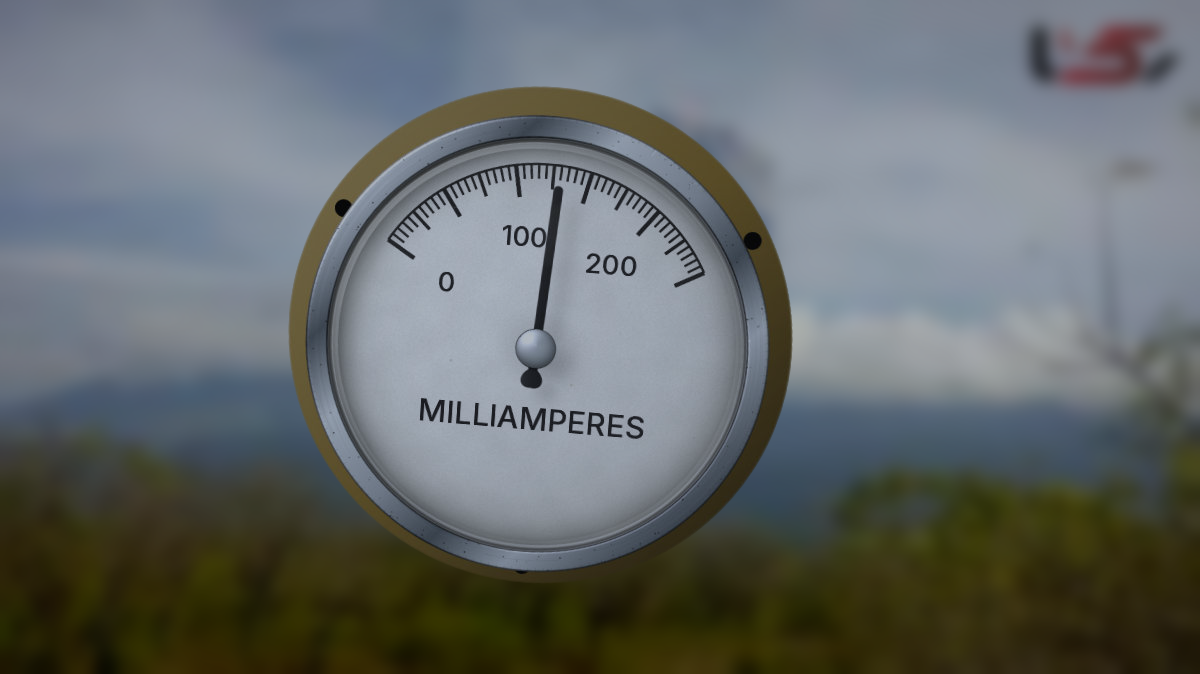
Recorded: 130 mA
